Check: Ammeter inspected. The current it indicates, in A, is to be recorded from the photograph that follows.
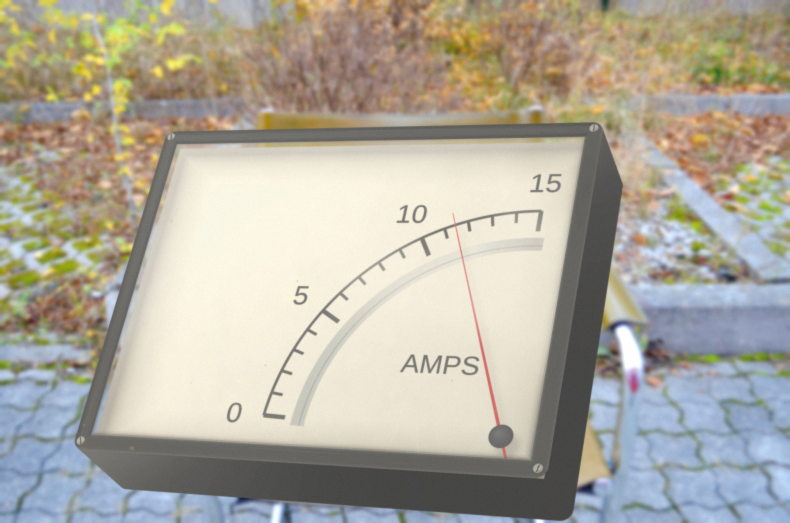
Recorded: 11.5 A
